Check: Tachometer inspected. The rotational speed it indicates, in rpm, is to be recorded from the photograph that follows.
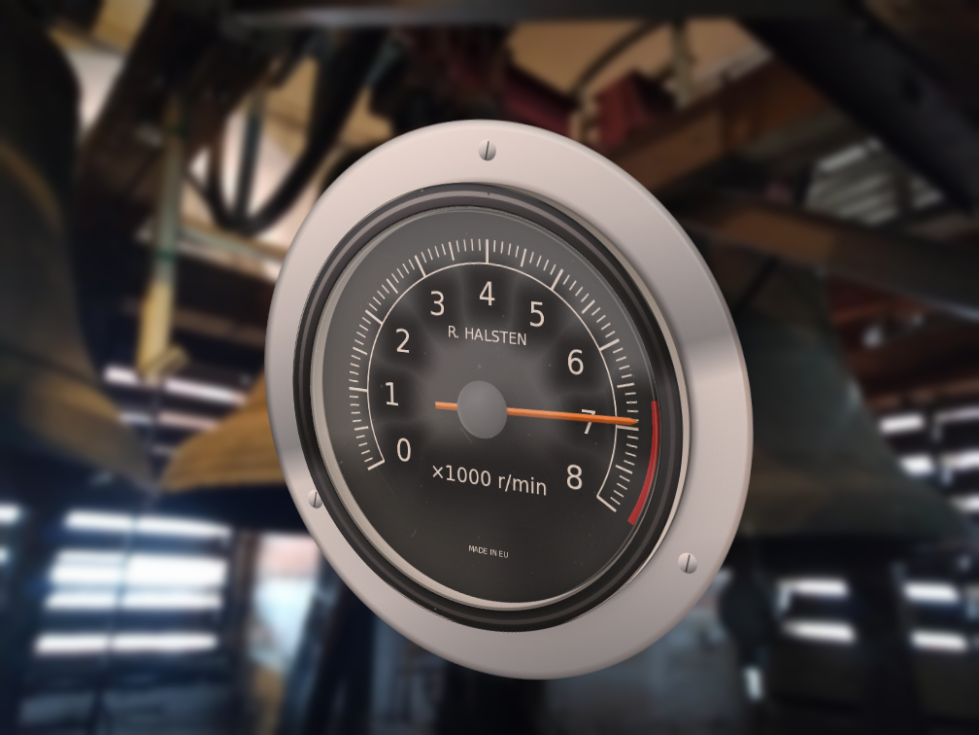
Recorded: 6900 rpm
